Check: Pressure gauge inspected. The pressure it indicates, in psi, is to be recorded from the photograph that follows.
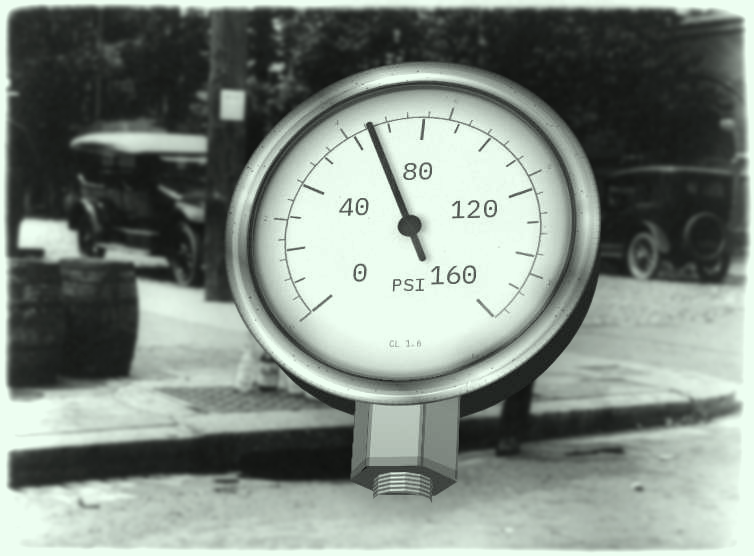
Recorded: 65 psi
